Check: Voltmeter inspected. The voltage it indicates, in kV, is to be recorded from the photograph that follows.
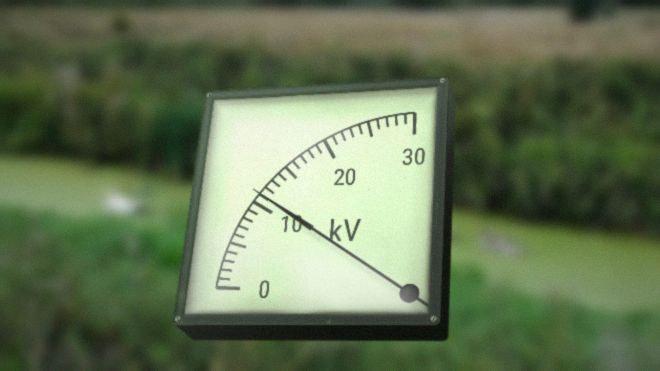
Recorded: 11 kV
